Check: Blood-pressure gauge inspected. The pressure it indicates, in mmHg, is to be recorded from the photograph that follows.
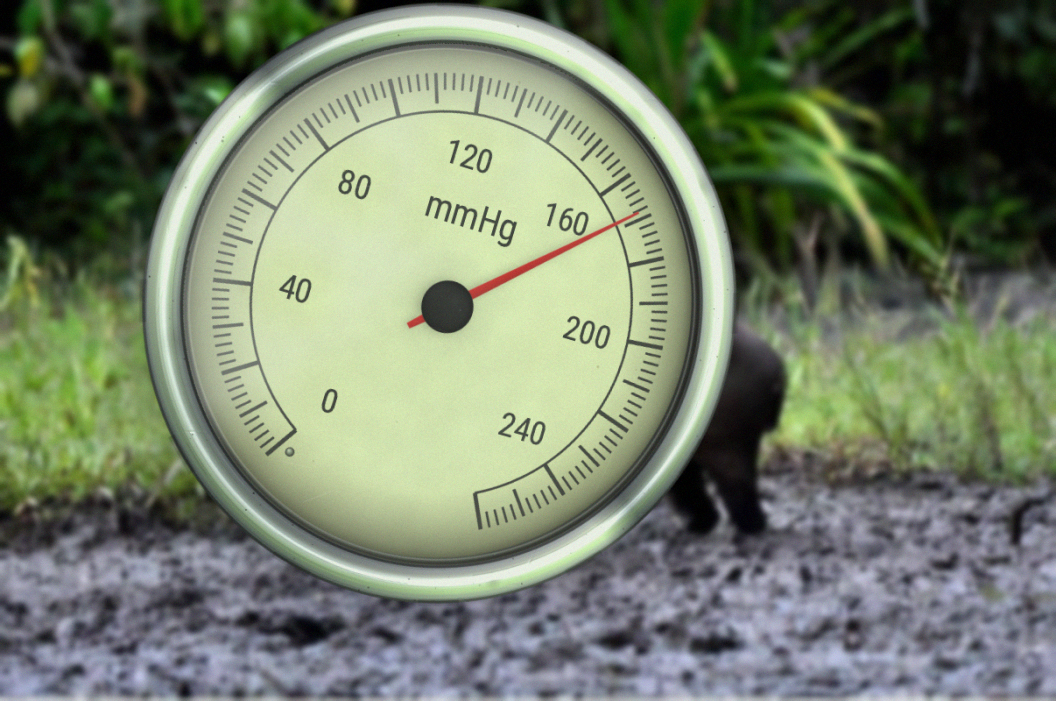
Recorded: 168 mmHg
